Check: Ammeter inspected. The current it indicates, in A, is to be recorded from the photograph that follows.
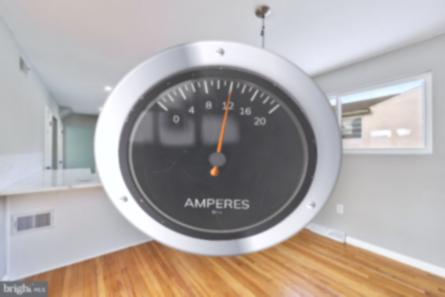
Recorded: 12 A
